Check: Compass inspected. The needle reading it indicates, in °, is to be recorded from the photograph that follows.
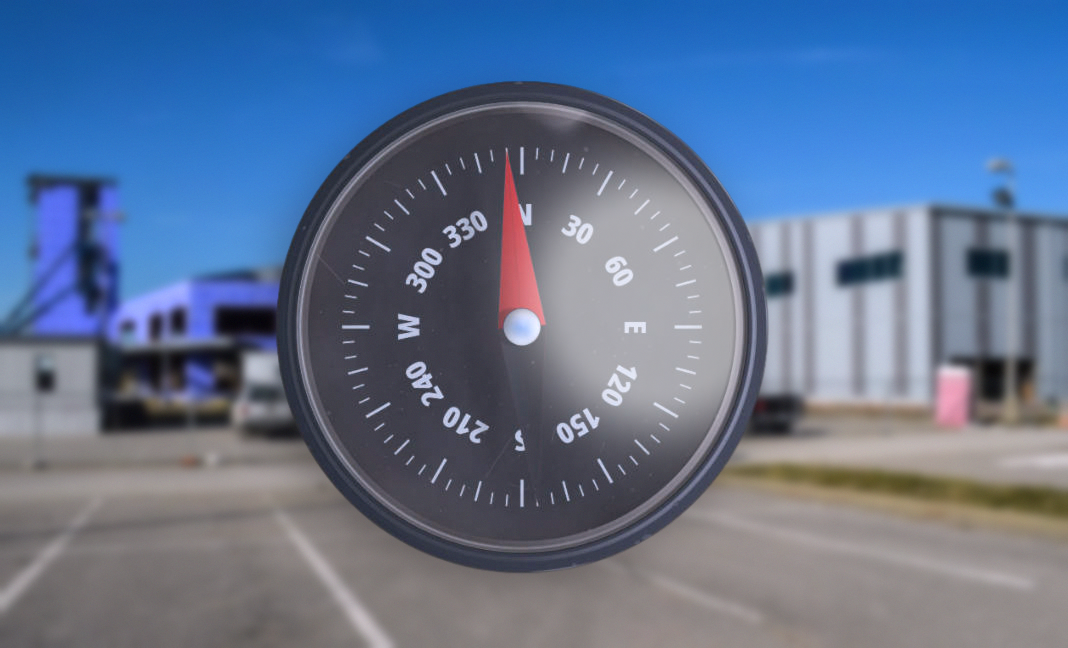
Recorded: 355 °
